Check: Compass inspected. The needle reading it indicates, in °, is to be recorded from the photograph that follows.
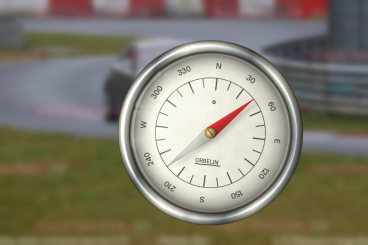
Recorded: 45 °
